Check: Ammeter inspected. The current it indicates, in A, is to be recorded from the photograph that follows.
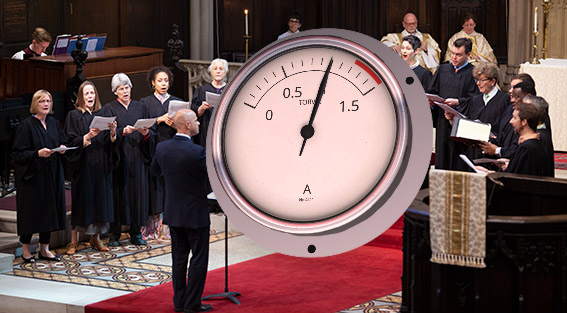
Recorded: 1 A
